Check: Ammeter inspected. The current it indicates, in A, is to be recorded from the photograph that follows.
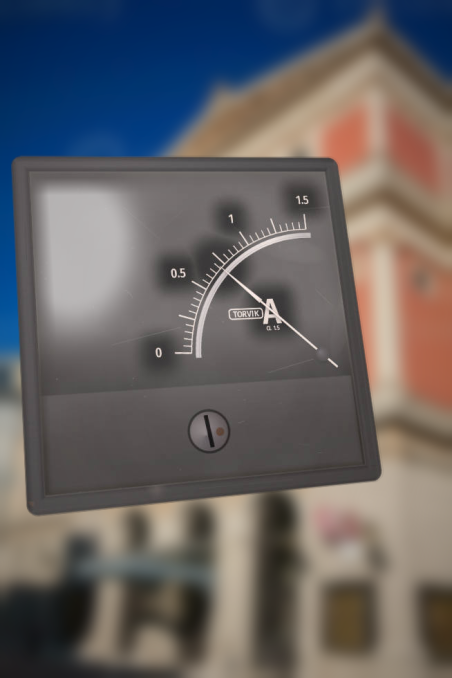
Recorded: 0.7 A
